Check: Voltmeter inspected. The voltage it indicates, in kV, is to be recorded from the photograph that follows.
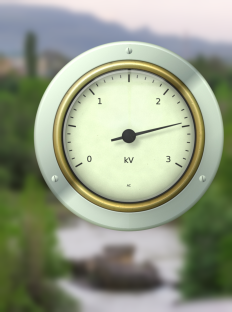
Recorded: 2.45 kV
